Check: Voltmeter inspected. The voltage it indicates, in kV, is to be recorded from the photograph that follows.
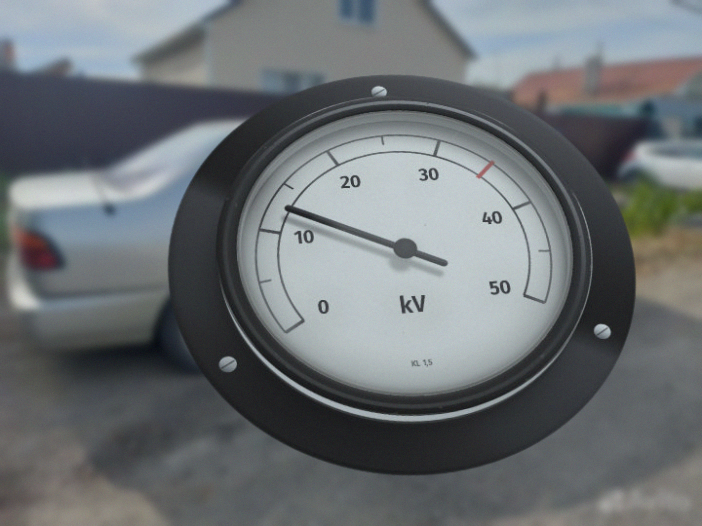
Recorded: 12.5 kV
